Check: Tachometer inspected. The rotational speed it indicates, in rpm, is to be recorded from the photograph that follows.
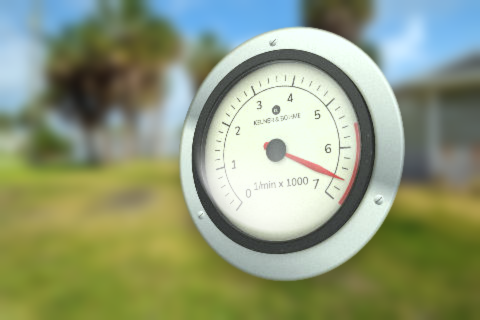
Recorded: 6600 rpm
